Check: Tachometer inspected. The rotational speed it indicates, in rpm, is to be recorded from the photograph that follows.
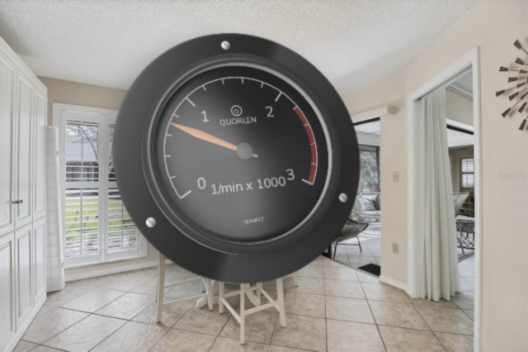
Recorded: 700 rpm
